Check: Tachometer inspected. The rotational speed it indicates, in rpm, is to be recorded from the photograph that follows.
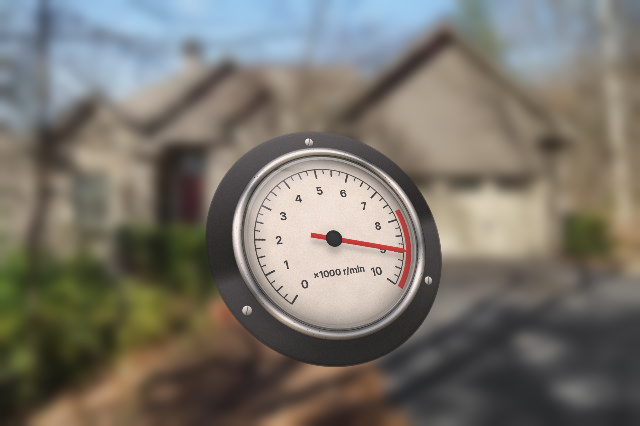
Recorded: 9000 rpm
